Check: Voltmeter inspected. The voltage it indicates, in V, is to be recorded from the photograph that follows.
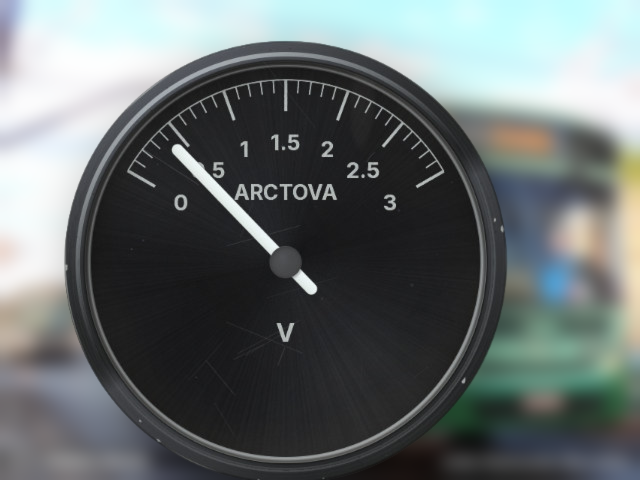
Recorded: 0.4 V
